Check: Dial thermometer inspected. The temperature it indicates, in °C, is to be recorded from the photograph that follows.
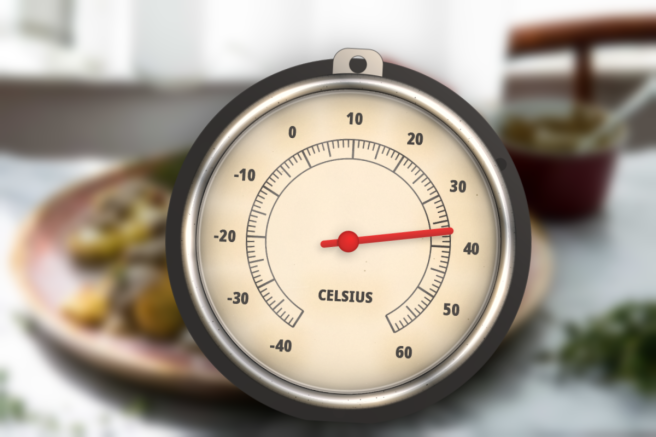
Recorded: 37 °C
